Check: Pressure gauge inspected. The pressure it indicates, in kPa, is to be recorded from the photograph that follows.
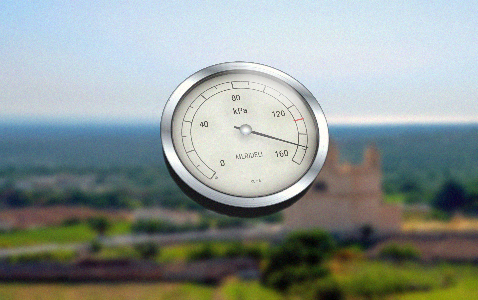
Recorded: 150 kPa
